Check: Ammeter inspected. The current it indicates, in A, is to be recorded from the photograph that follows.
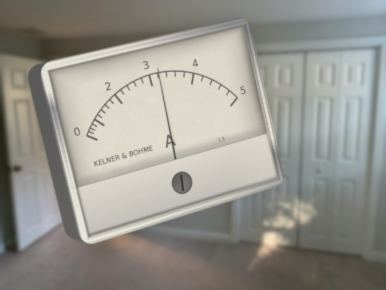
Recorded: 3.2 A
